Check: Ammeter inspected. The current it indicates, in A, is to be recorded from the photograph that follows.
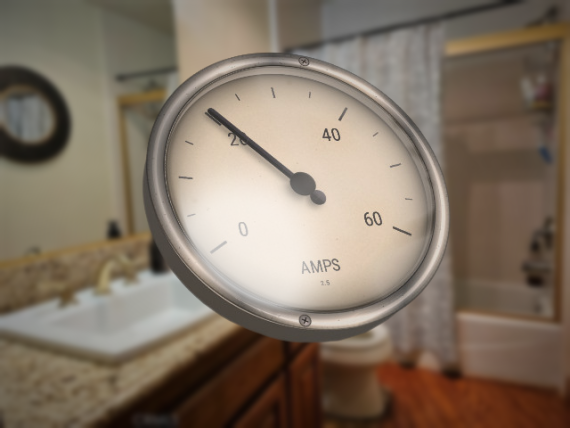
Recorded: 20 A
